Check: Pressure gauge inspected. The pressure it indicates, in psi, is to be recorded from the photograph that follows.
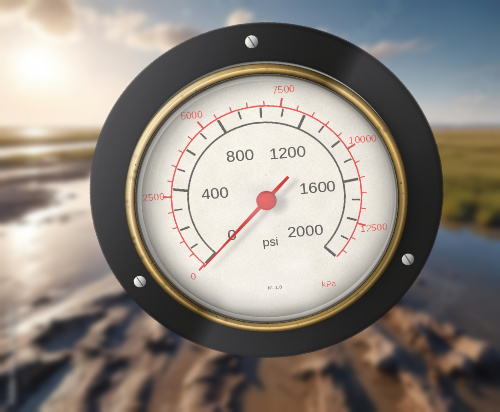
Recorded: 0 psi
